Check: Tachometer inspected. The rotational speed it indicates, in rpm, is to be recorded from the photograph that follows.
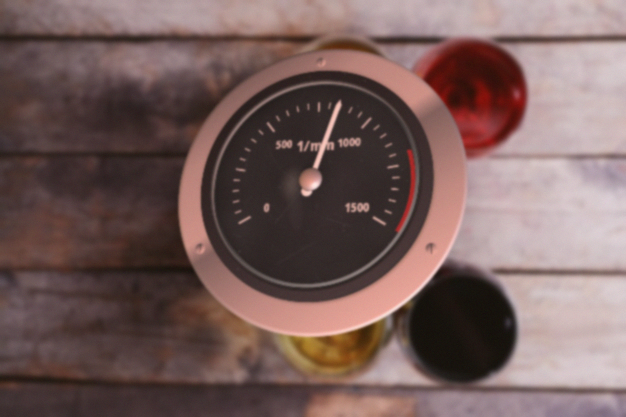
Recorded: 850 rpm
